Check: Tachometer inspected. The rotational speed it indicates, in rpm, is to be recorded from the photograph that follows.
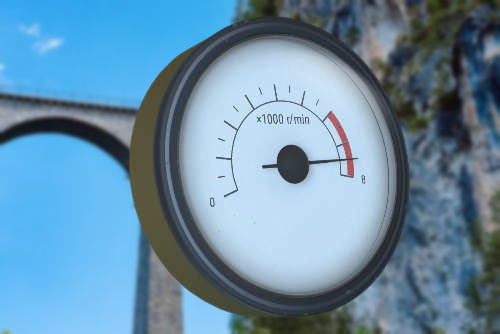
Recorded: 7500 rpm
